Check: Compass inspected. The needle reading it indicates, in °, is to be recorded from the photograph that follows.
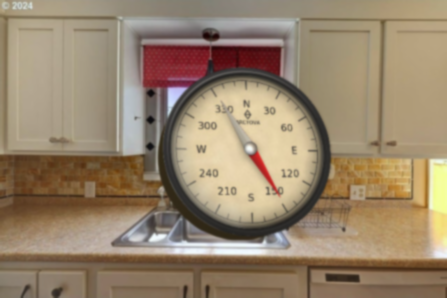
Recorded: 150 °
